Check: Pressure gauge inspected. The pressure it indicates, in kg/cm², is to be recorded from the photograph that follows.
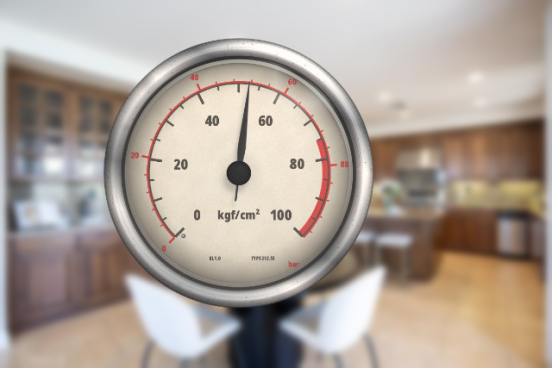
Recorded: 52.5 kg/cm²
